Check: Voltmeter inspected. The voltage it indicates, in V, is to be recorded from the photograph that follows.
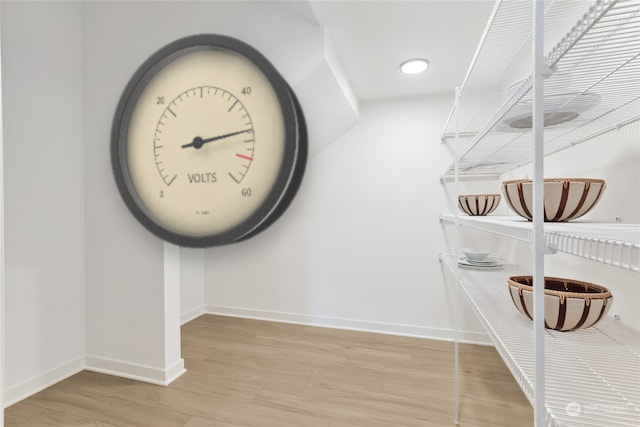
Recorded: 48 V
